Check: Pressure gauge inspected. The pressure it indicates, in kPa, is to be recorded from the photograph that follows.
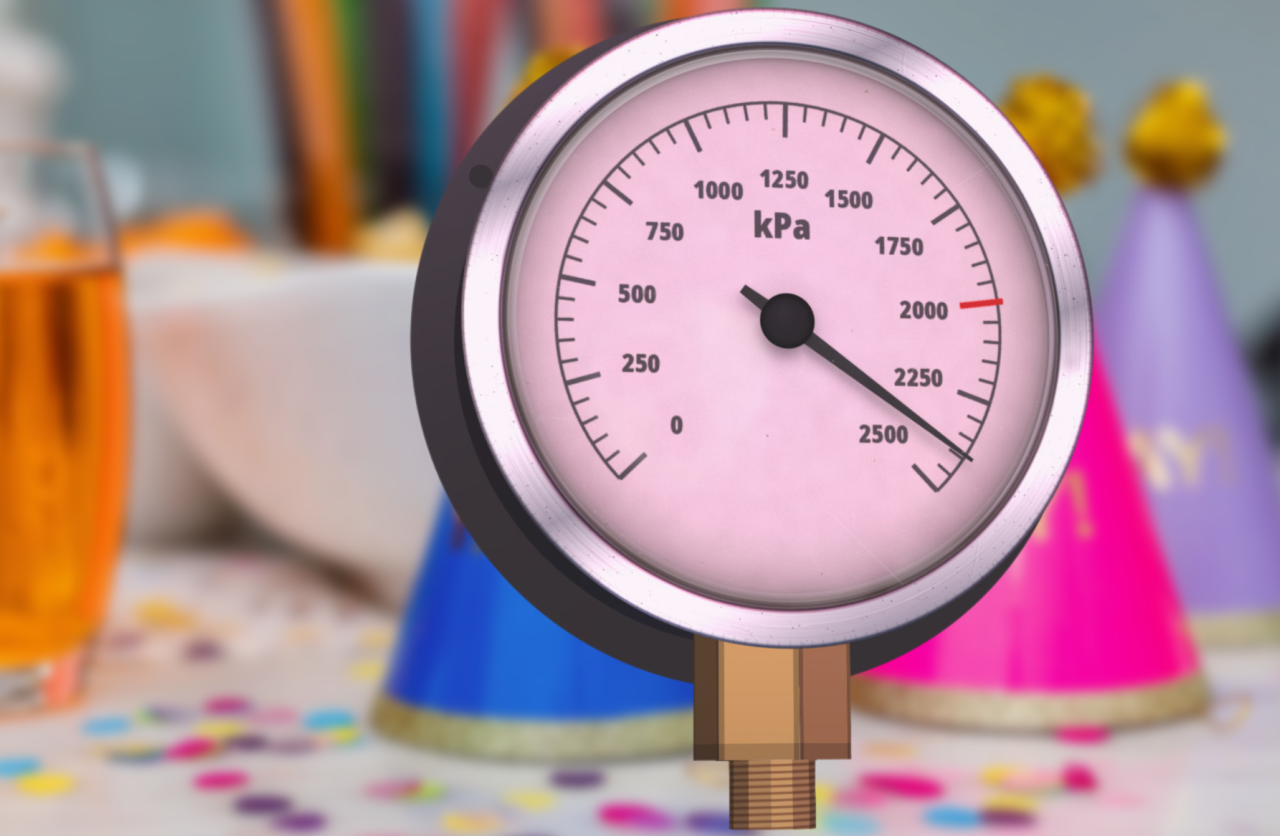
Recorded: 2400 kPa
